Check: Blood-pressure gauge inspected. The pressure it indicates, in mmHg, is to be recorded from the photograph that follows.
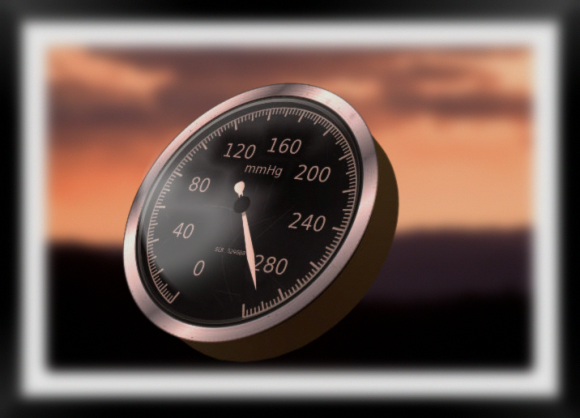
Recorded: 290 mmHg
